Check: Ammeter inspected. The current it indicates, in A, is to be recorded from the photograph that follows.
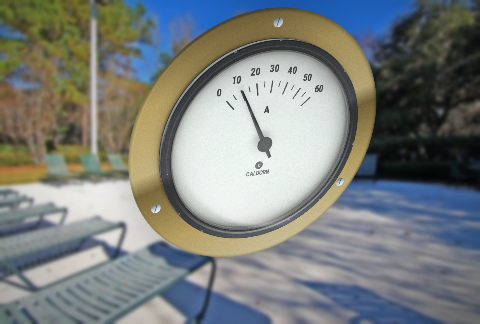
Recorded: 10 A
